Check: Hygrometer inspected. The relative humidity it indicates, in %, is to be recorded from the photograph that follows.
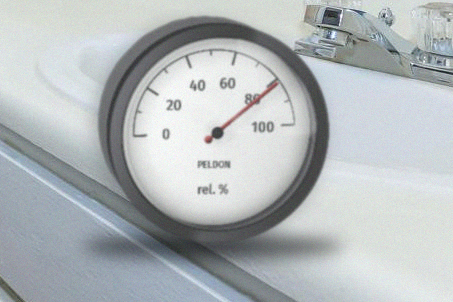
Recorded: 80 %
